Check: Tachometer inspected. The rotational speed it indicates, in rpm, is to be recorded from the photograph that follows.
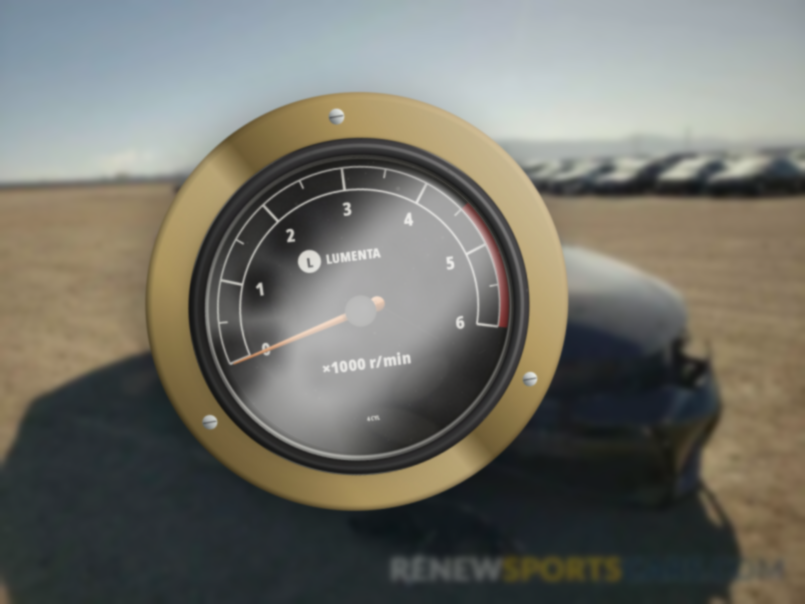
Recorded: 0 rpm
